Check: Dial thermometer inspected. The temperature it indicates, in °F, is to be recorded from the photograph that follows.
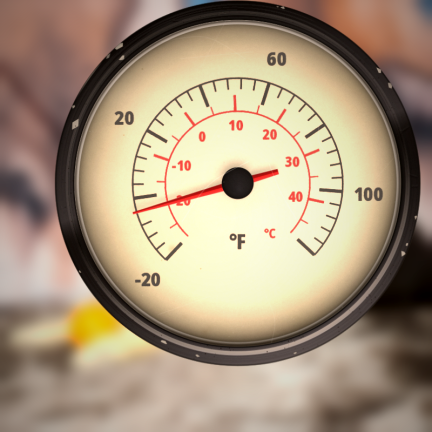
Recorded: -4 °F
